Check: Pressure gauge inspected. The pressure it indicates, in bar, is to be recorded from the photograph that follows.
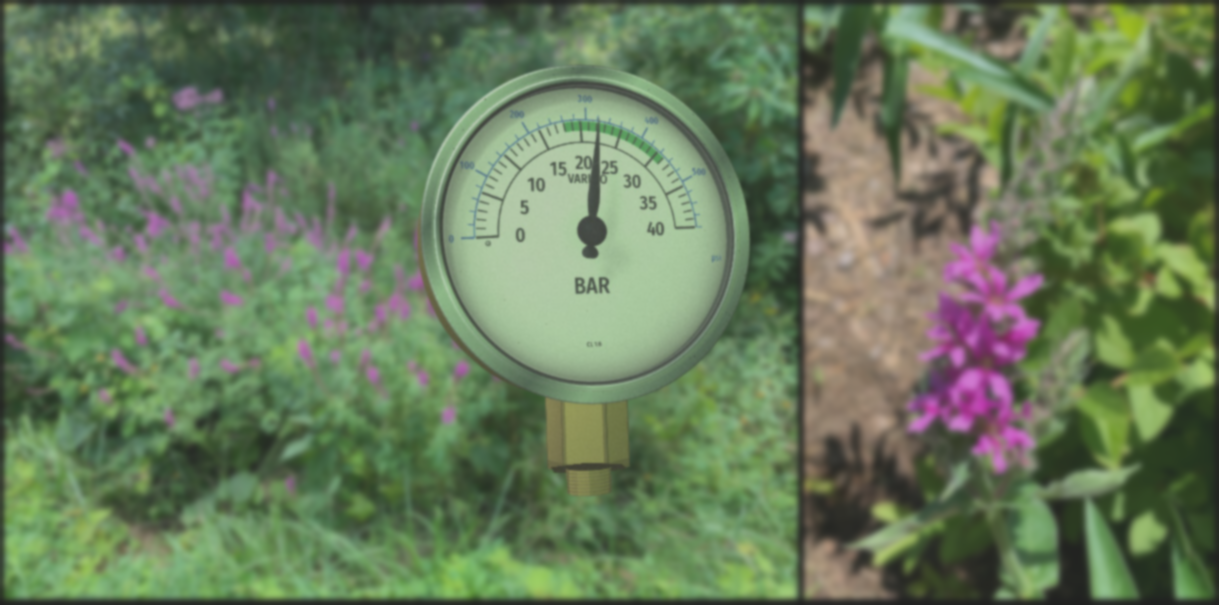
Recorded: 22 bar
